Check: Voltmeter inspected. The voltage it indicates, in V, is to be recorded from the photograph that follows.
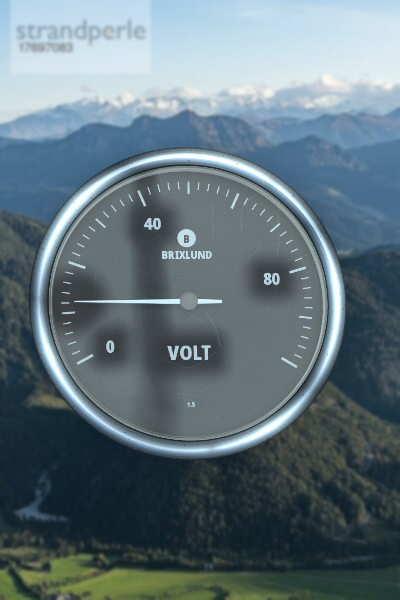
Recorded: 12 V
